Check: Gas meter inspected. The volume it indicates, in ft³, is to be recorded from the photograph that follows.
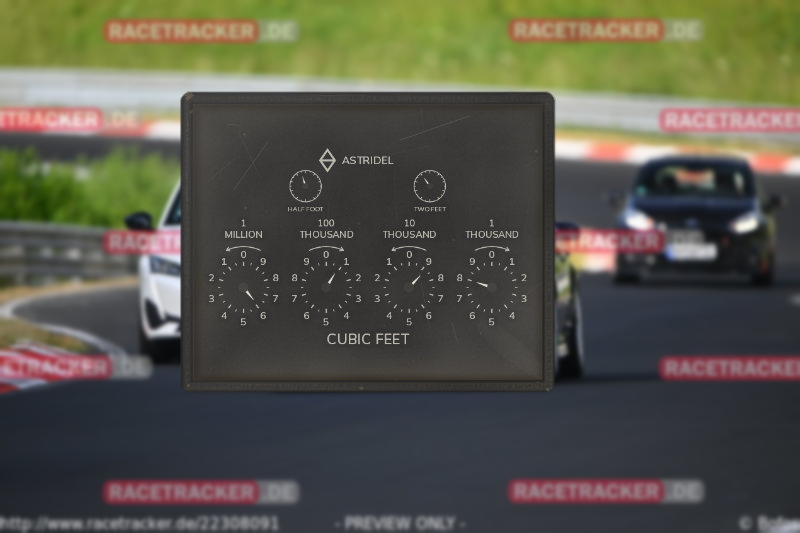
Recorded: 608800 ft³
